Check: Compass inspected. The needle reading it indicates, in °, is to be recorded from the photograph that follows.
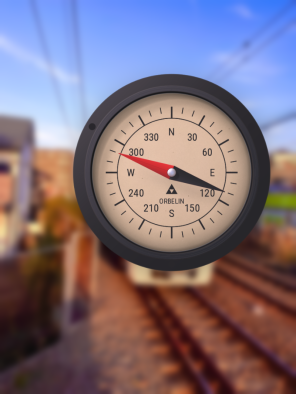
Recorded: 290 °
